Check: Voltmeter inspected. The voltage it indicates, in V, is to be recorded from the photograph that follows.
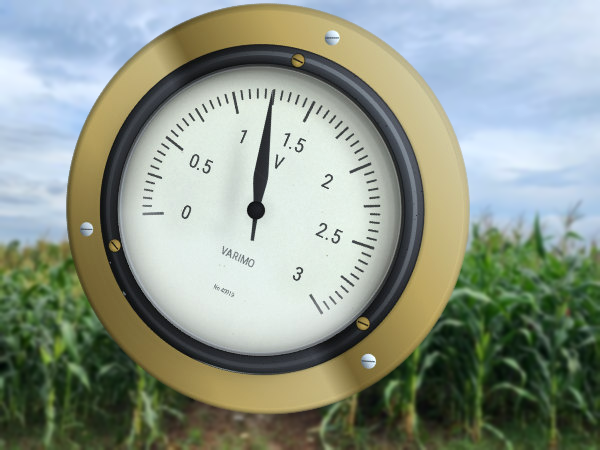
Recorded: 1.25 V
